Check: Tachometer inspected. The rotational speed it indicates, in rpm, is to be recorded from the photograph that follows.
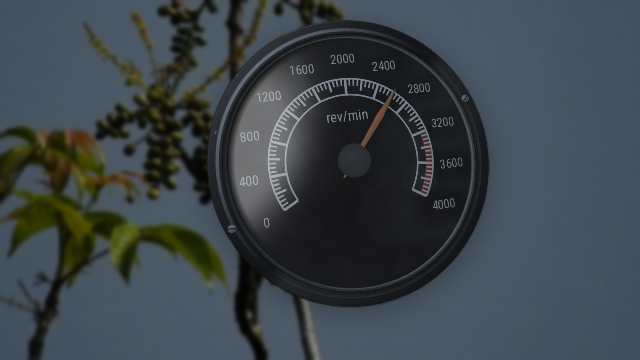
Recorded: 2600 rpm
